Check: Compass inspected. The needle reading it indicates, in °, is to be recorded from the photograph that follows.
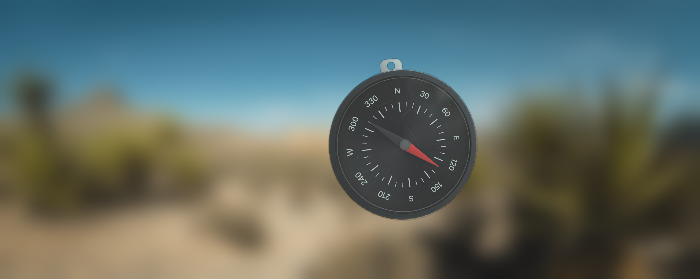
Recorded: 130 °
